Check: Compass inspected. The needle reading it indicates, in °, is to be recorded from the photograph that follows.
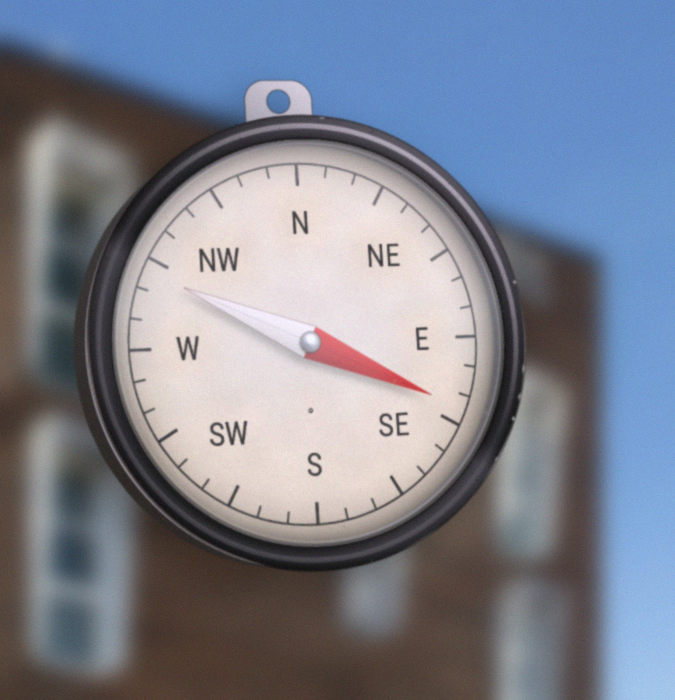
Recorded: 115 °
